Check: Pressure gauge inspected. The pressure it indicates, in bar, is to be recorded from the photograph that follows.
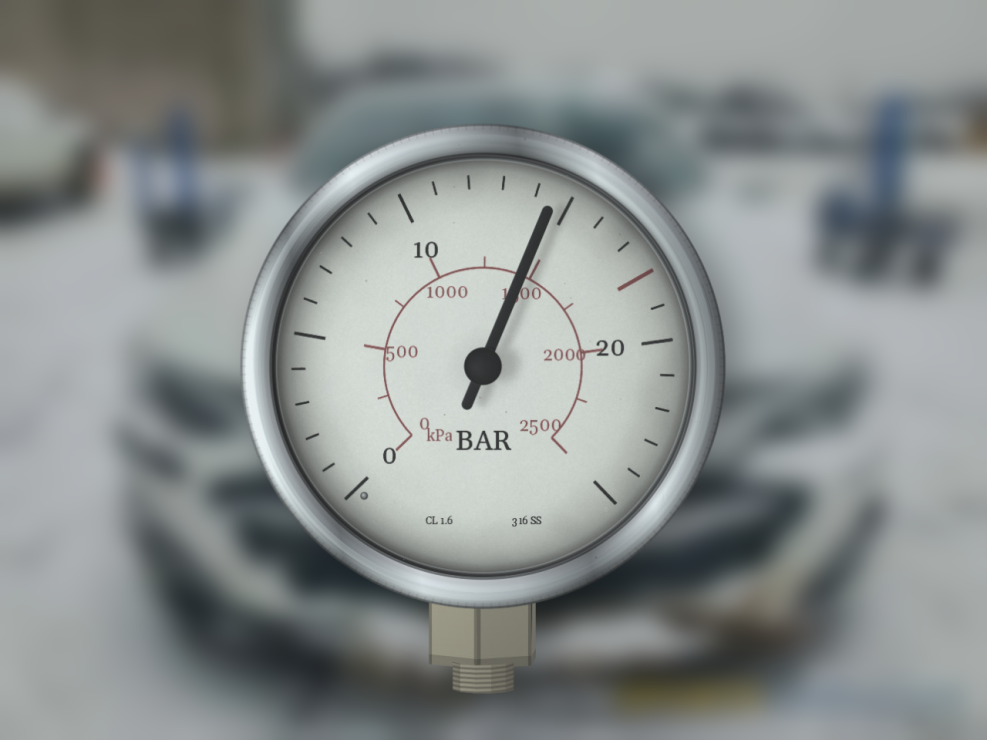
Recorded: 14.5 bar
